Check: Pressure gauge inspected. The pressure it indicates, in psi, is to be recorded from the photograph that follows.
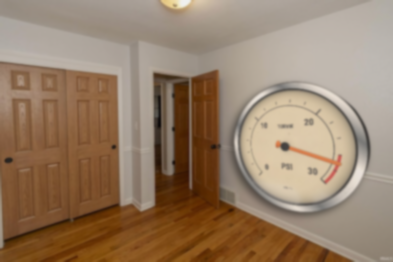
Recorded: 27 psi
